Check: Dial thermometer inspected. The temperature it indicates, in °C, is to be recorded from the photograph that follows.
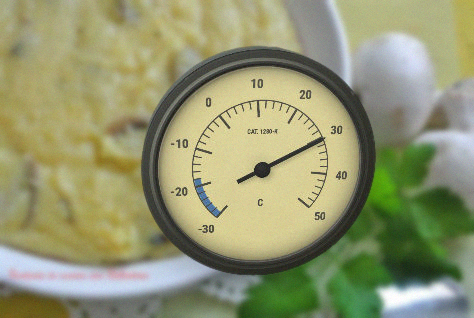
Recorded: 30 °C
